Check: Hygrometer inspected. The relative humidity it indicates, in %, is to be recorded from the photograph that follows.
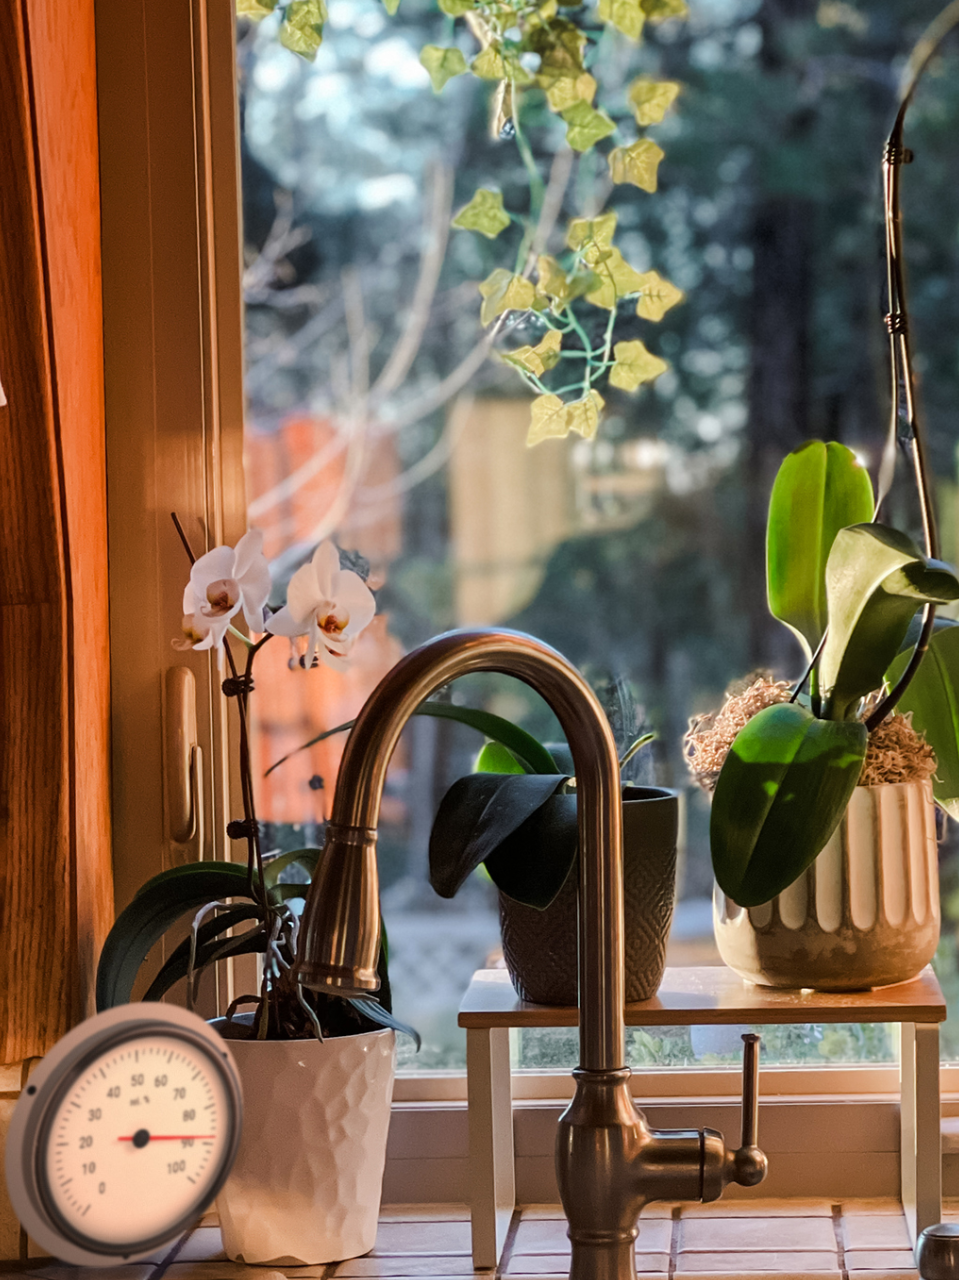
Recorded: 88 %
